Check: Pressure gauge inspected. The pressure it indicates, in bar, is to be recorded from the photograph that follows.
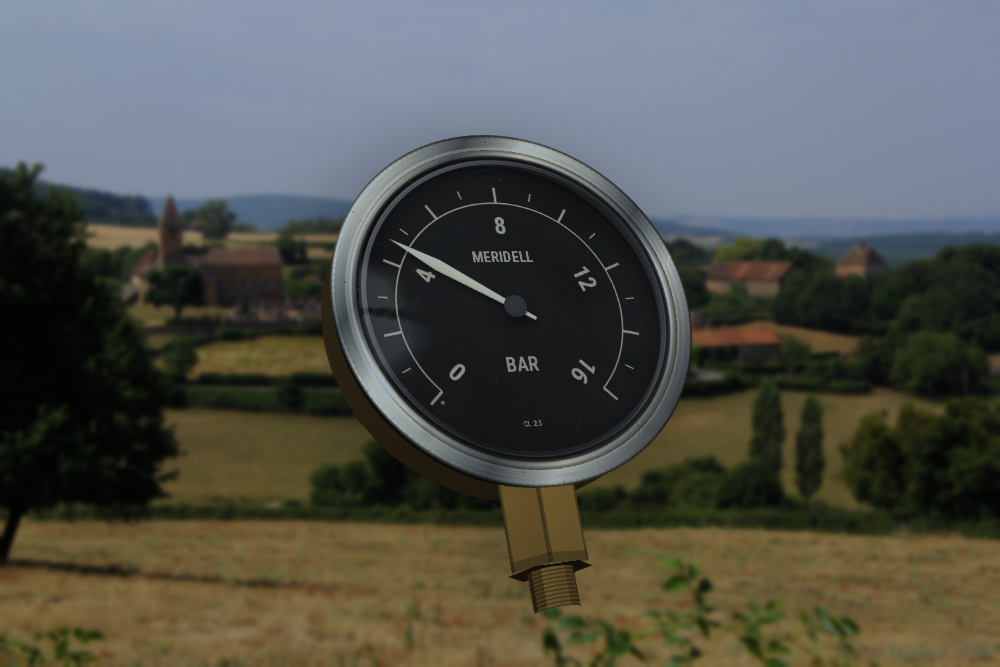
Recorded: 4.5 bar
